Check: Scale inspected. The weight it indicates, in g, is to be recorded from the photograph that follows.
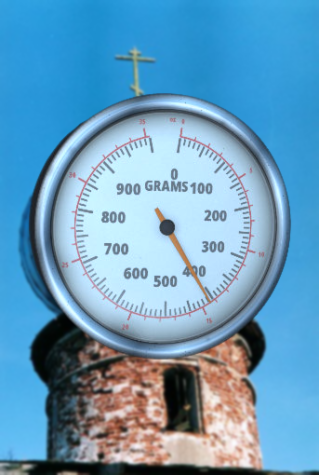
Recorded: 410 g
